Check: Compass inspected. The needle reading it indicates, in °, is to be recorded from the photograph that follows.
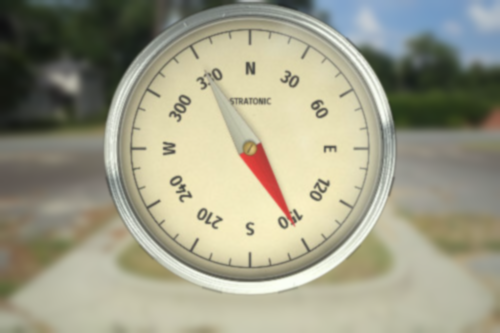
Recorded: 150 °
